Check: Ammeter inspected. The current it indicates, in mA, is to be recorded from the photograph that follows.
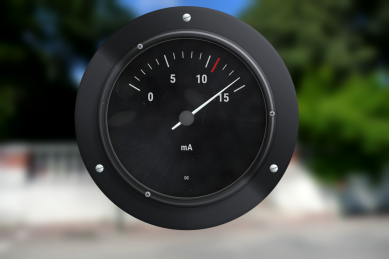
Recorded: 14 mA
